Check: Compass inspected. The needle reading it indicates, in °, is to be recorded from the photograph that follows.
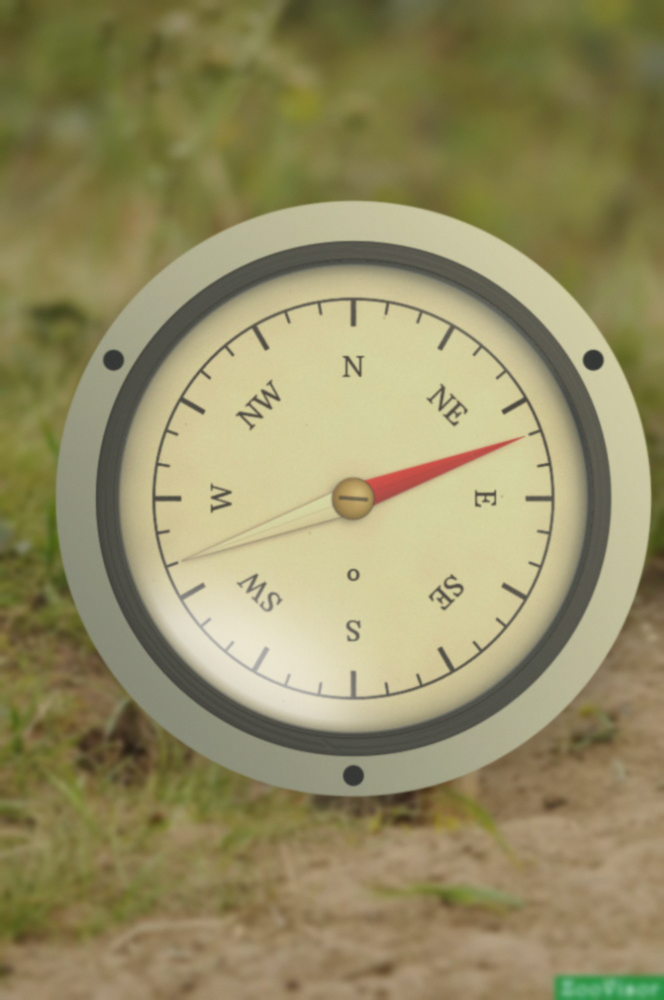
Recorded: 70 °
